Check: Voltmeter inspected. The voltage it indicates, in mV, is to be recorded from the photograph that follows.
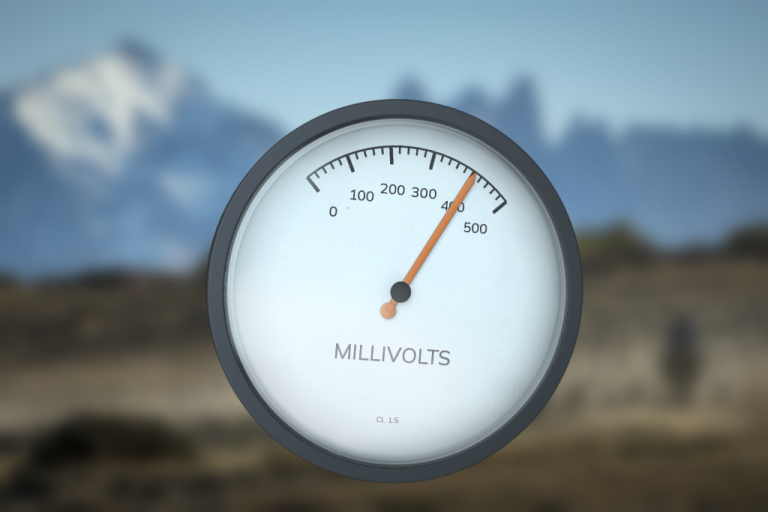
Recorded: 400 mV
